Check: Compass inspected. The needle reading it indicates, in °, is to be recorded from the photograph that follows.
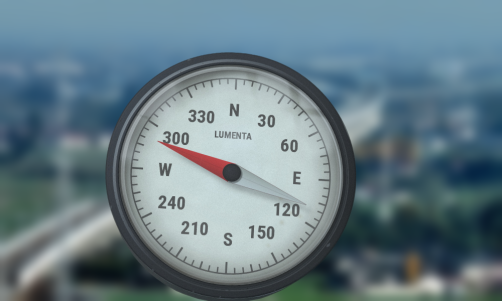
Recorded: 290 °
